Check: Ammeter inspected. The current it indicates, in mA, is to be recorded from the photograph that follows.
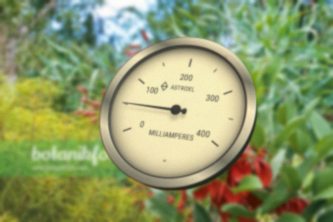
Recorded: 50 mA
